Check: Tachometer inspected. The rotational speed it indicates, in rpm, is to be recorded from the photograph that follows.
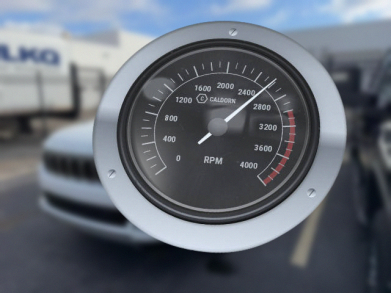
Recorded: 2600 rpm
